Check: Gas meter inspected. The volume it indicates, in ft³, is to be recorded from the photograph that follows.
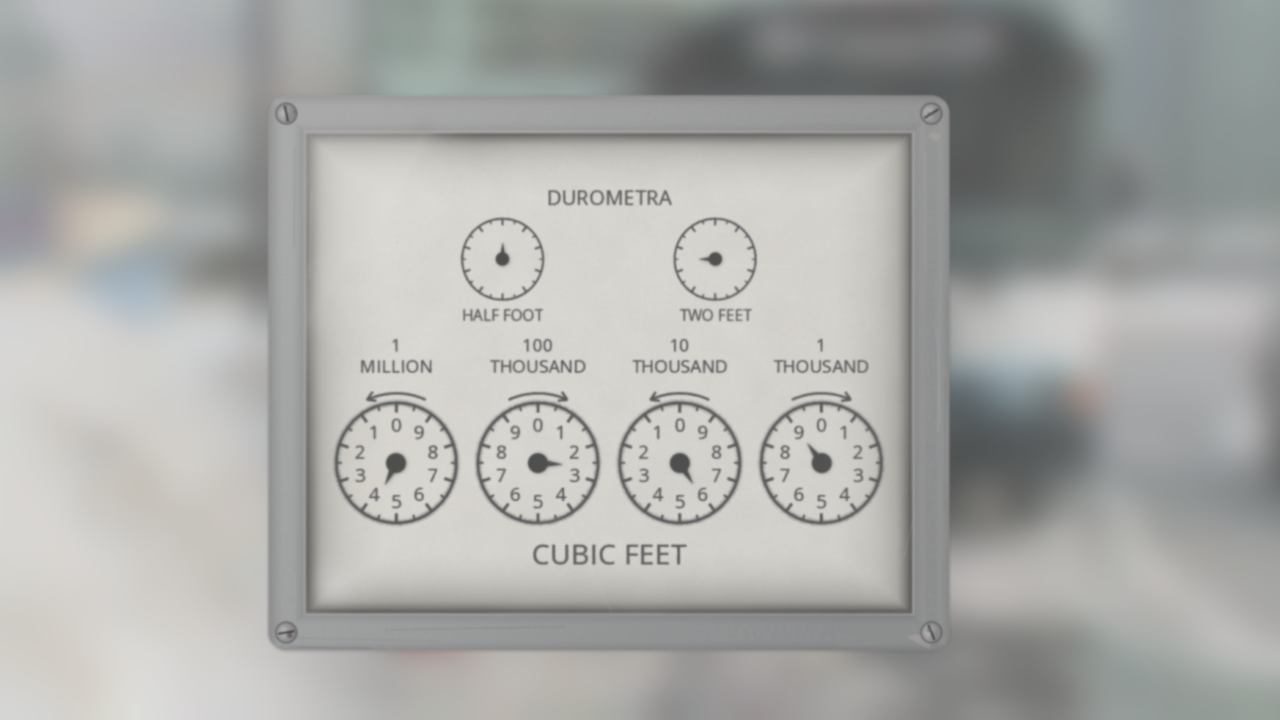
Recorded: 425900 ft³
